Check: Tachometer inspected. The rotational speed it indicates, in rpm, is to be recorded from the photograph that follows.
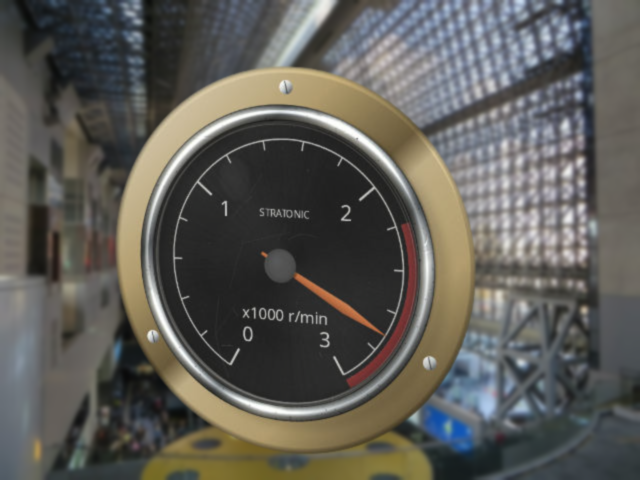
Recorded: 2700 rpm
